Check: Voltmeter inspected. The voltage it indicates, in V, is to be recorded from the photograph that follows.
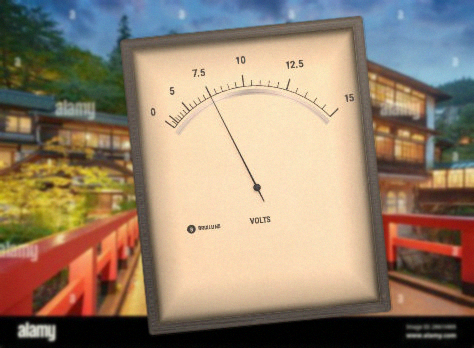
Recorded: 7.5 V
